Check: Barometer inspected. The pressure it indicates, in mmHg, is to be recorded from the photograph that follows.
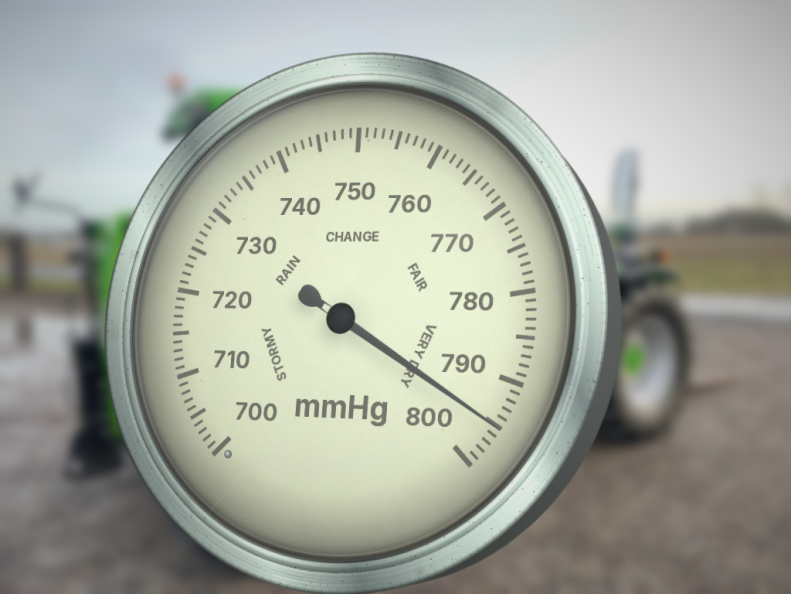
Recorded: 795 mmHg
